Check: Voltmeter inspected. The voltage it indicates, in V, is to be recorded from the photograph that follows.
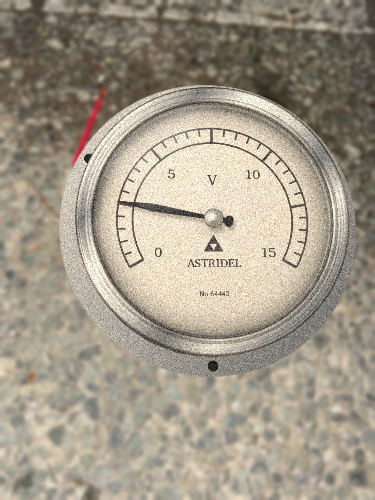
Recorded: 2.5 V
